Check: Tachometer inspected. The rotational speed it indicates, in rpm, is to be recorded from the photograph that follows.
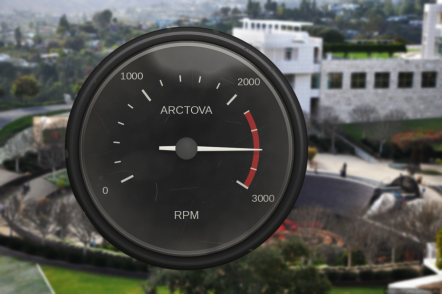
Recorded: 2600 rpm
